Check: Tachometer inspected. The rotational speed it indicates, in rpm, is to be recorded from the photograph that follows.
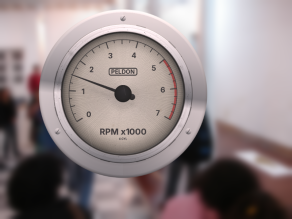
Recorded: 1500 rpm
